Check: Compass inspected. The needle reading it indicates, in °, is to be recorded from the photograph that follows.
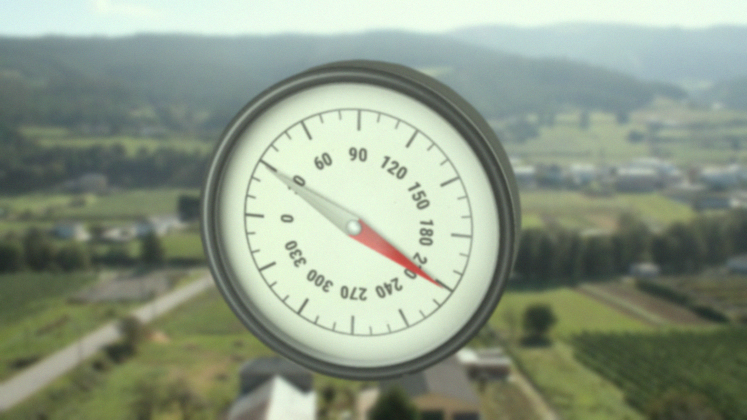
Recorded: 210 °
